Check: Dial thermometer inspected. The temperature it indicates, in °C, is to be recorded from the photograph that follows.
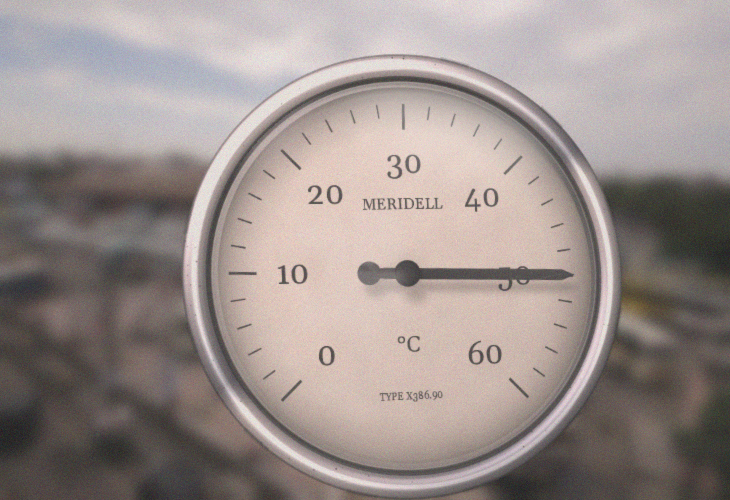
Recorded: 50 °C
